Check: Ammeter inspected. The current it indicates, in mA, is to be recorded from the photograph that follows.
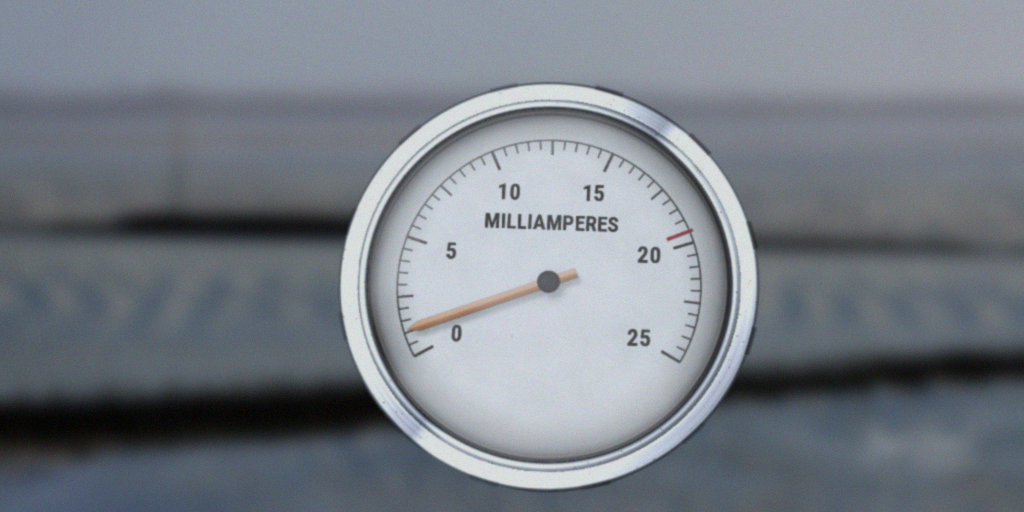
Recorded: 1 mA
